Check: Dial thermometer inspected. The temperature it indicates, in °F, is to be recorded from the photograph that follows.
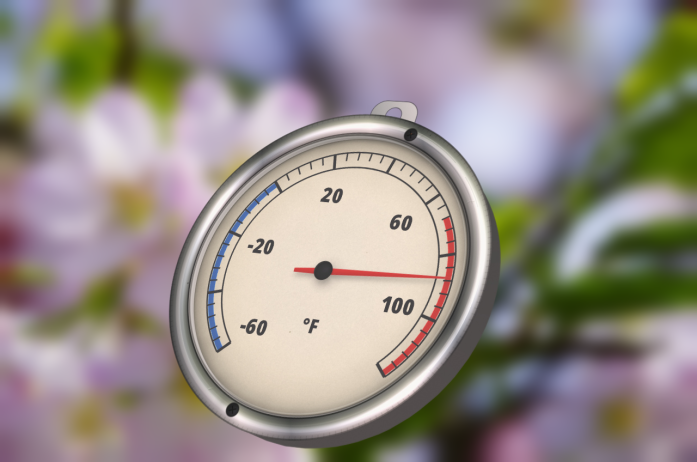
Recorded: 88 °F
